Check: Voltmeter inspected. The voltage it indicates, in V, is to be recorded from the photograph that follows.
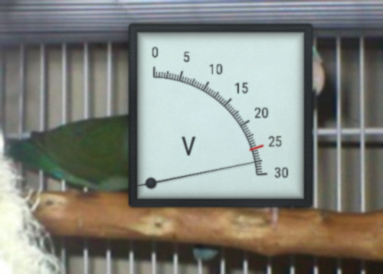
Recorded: 27.5 V
